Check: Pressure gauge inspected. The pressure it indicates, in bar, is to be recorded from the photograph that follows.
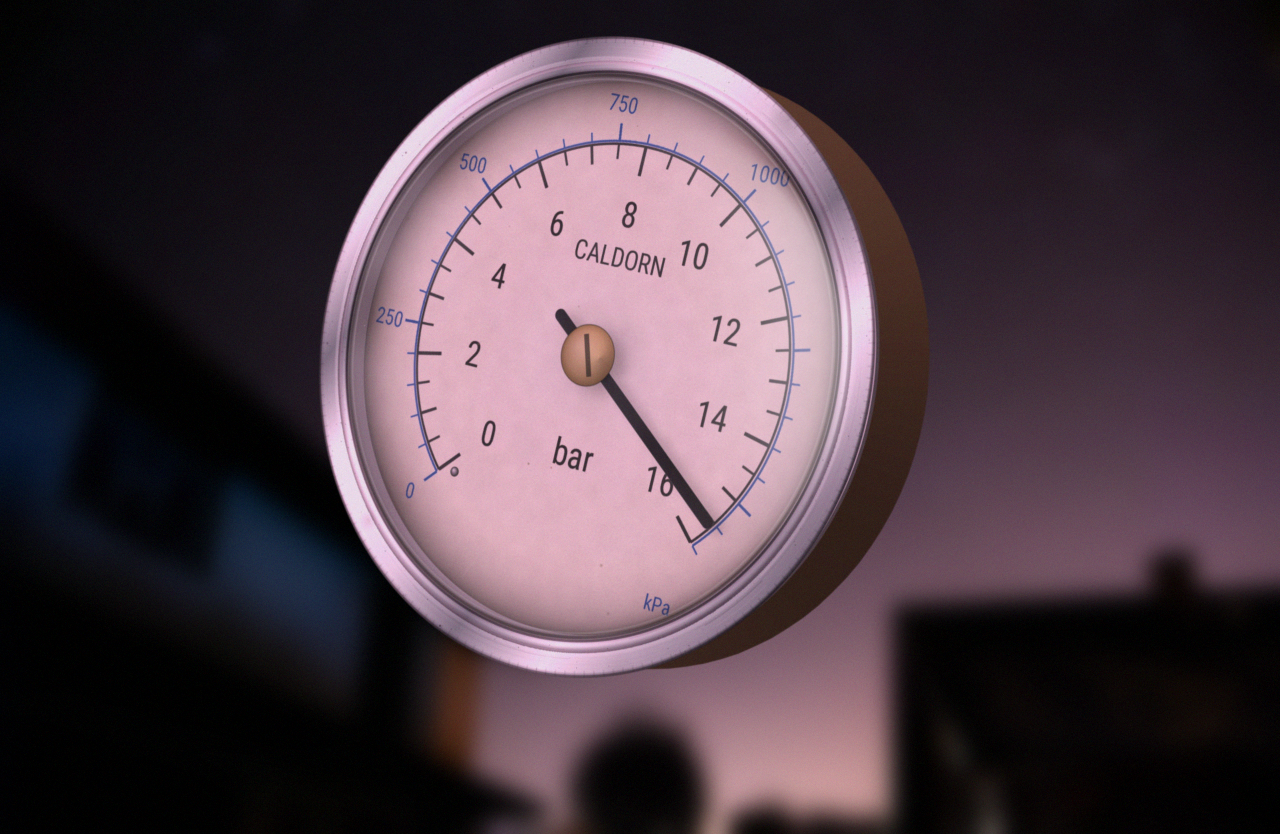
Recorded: 15.5 bar
